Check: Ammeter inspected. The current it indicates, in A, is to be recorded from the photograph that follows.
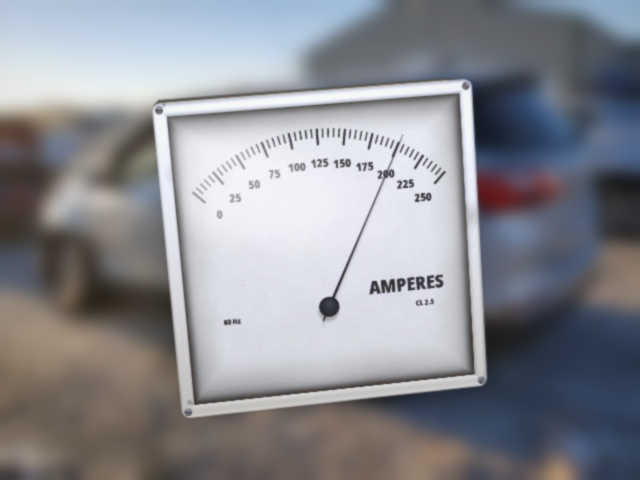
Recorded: 200 A
